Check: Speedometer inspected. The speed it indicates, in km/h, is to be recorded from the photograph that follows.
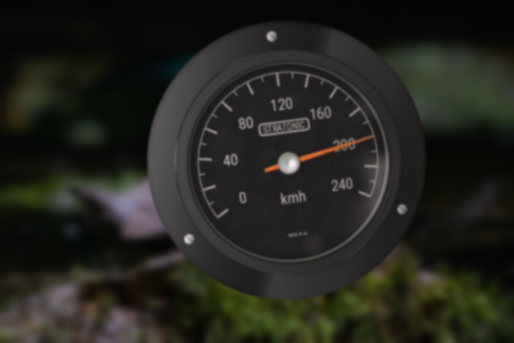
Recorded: 200 km/h
